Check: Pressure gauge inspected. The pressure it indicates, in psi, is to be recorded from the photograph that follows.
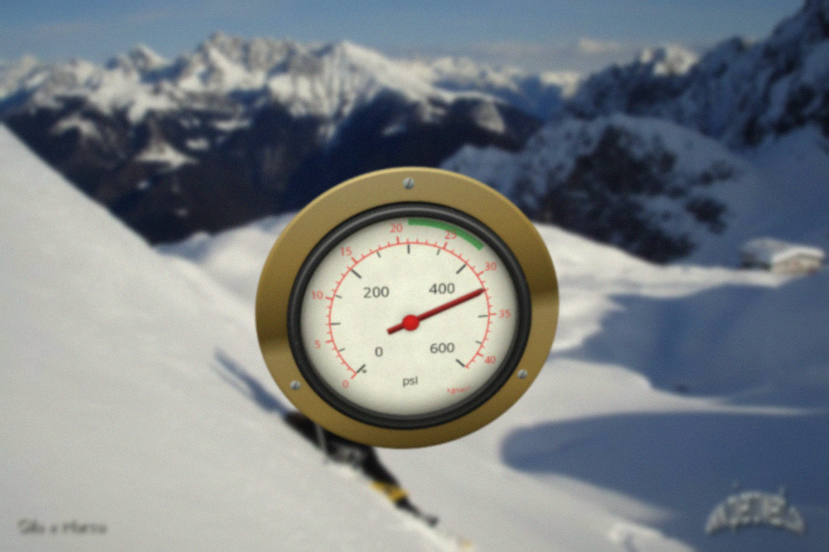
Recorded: 450 psi
